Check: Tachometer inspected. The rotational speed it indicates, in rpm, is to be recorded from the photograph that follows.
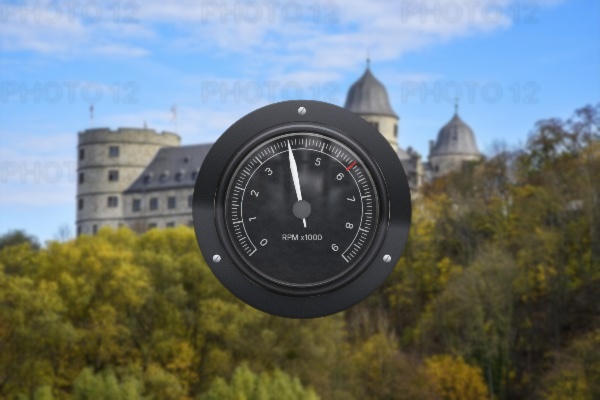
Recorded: 4000 rpm
